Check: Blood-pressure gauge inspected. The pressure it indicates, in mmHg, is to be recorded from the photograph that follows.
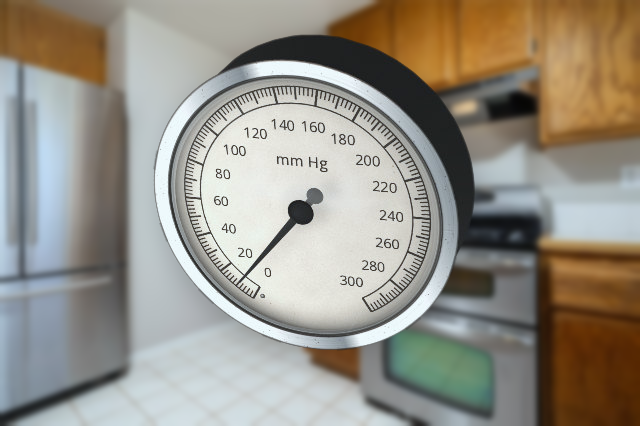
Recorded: 10 mmHg
